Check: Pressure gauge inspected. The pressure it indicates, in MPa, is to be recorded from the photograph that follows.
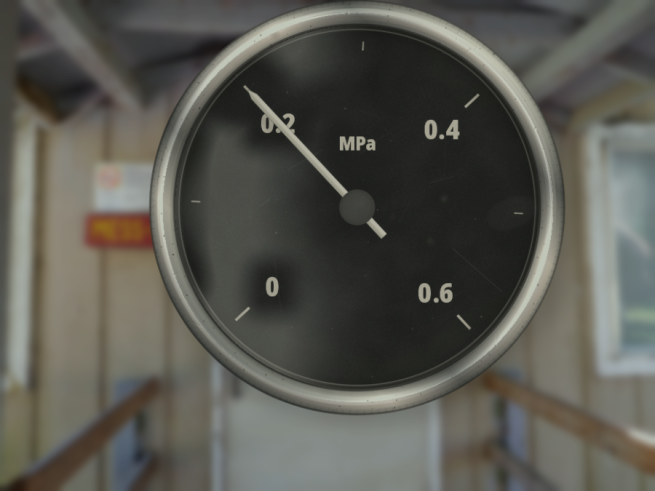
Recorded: 0.2 MPa
